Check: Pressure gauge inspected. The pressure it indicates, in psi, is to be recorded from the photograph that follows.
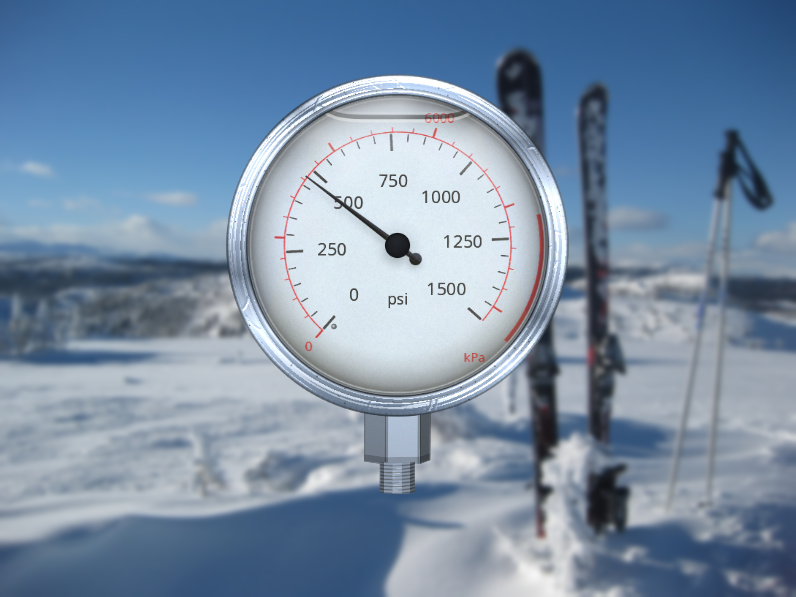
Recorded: 475 psi
